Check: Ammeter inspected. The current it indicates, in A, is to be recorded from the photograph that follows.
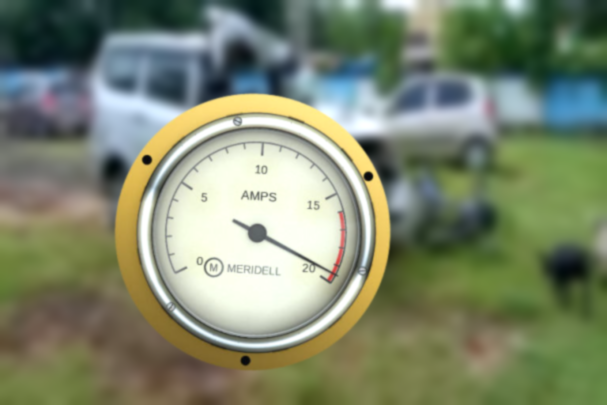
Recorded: 19.5 A
